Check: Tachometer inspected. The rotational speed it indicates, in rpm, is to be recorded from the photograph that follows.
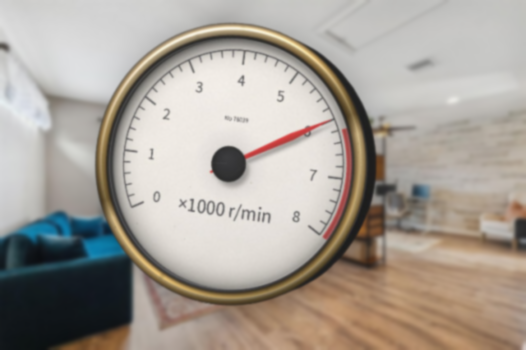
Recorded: 6000 rpm
